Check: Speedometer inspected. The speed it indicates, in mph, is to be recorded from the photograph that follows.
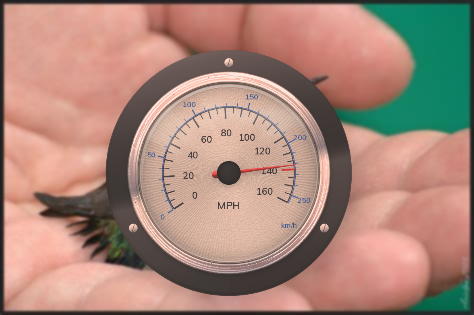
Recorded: 137.5 mph
